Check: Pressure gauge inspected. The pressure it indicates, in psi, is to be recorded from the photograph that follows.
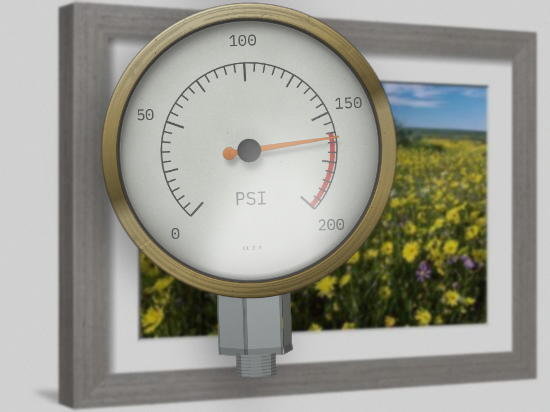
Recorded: 162.5 psi
